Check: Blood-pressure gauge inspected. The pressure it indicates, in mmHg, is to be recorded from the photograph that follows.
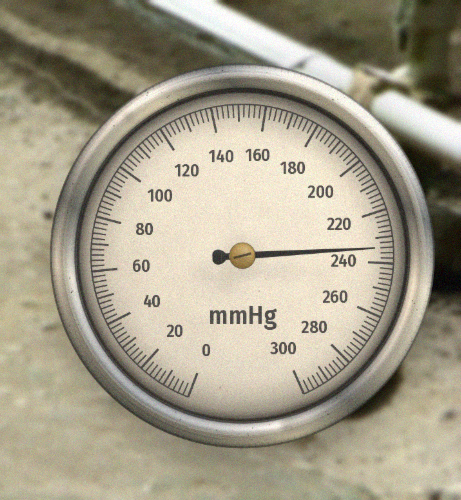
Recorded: 234 mmHg
